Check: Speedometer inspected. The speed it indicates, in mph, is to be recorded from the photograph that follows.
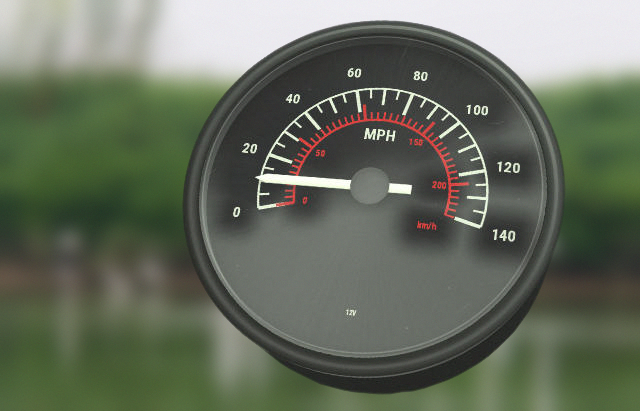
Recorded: 10 mph
